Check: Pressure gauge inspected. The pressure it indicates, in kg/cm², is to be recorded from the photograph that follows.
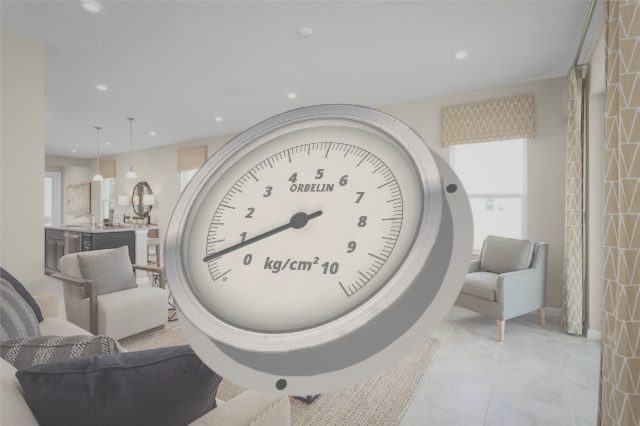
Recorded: 0.5 kg/cm²
